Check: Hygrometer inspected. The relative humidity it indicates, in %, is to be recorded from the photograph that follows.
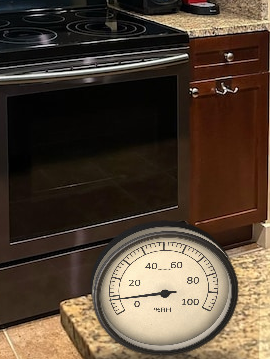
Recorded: 10 %
